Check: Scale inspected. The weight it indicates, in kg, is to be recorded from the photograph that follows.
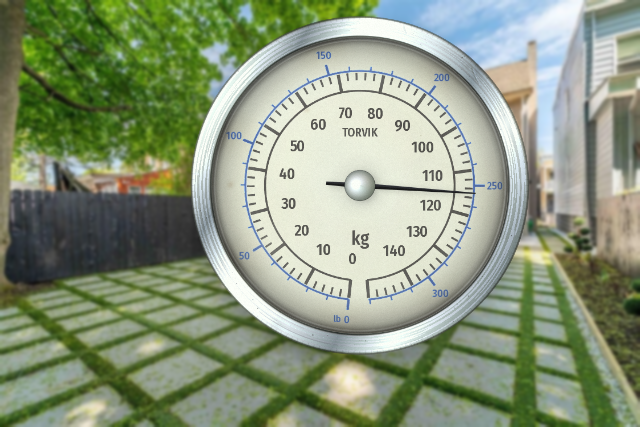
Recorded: 115 kg
